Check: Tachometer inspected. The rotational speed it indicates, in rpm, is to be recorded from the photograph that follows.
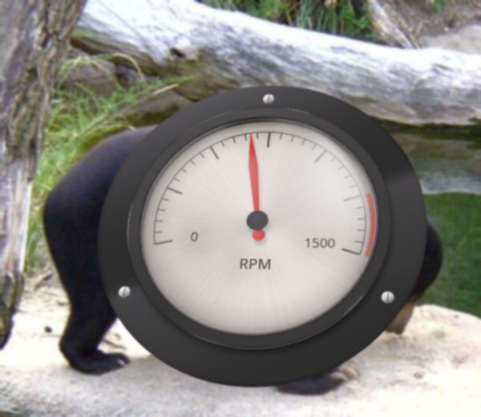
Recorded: 675 rpm
